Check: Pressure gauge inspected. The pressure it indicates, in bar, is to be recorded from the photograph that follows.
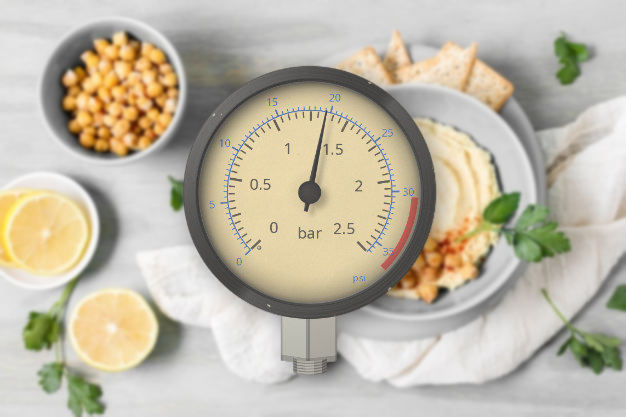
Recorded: 1.35 bar
